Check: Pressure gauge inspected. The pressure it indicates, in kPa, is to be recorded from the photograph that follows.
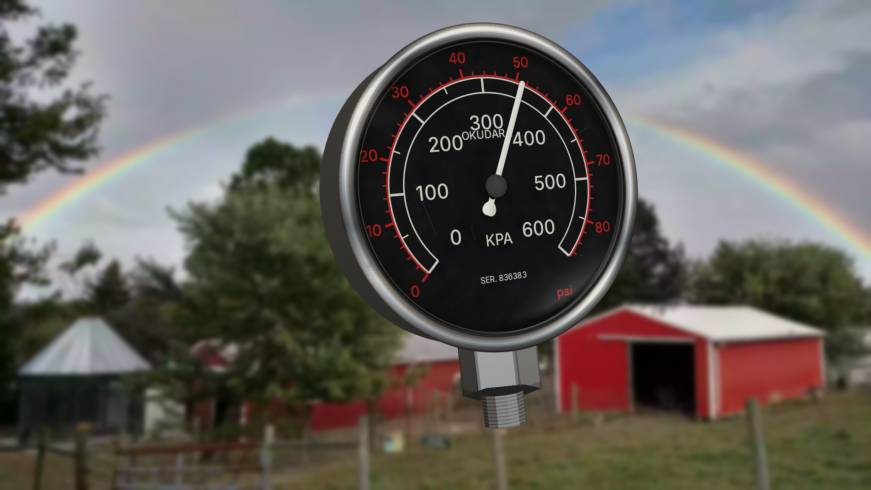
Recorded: 350 kPa
